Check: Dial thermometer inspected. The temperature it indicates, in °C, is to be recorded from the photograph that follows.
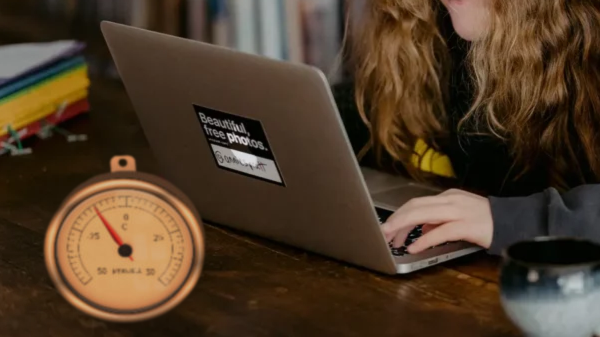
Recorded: -12.5 °C
